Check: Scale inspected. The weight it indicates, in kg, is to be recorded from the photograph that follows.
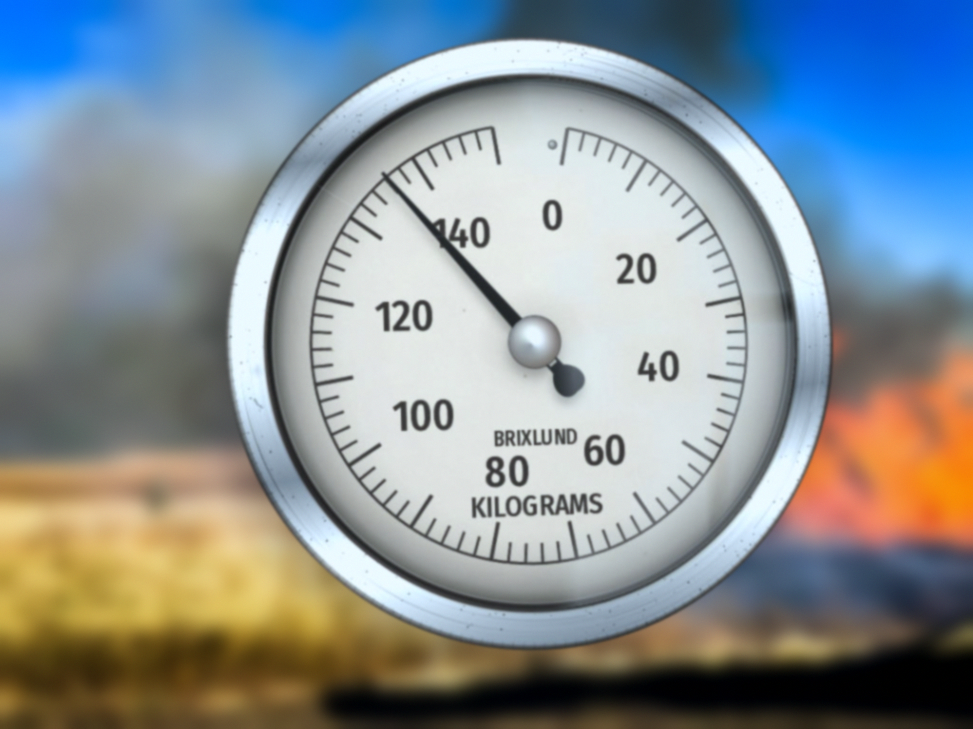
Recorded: 136 kg
